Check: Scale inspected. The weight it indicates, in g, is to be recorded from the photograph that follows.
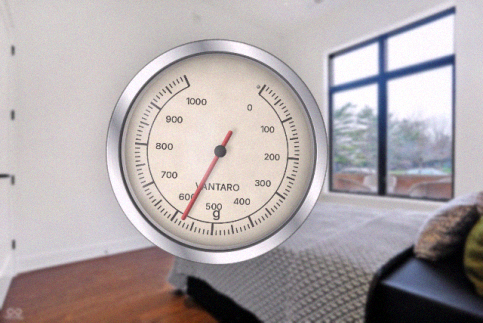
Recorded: 580 g
